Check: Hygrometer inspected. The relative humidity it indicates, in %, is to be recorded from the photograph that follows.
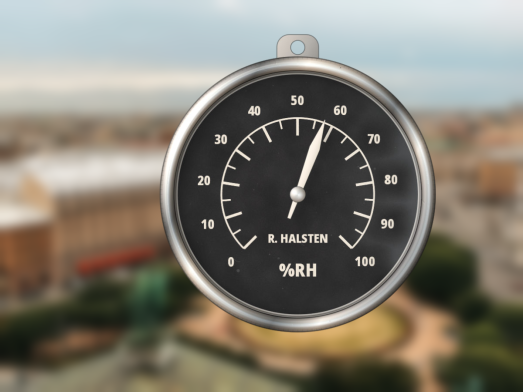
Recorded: 57.5 %
